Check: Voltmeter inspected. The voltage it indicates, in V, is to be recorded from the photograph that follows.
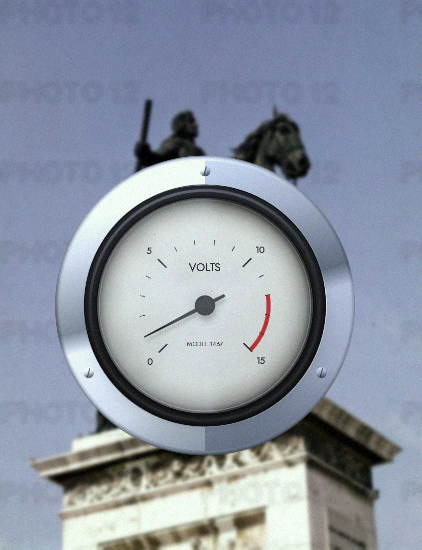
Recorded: 1 V
